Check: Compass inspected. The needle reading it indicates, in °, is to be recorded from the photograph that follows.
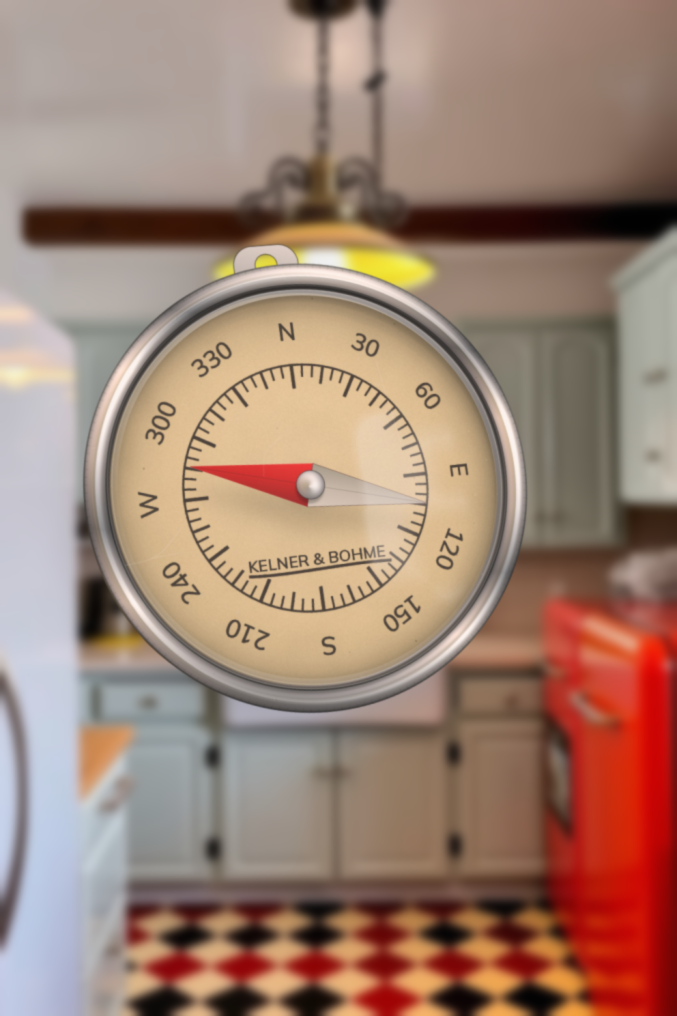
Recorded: 285 °
